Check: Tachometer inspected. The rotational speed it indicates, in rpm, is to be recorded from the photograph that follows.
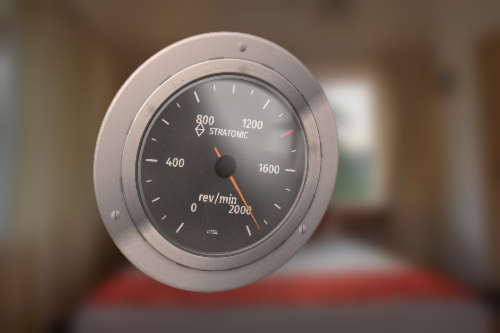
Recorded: 1950 rpm
